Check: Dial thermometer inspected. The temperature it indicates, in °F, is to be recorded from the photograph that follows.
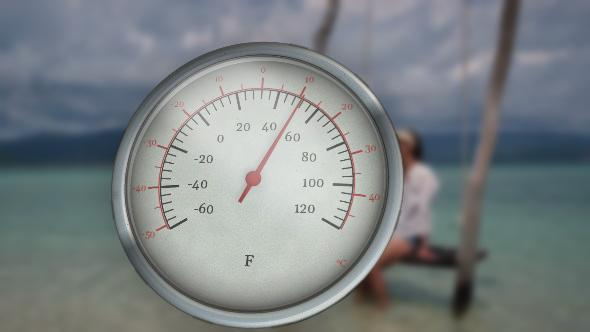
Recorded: 52 °F
